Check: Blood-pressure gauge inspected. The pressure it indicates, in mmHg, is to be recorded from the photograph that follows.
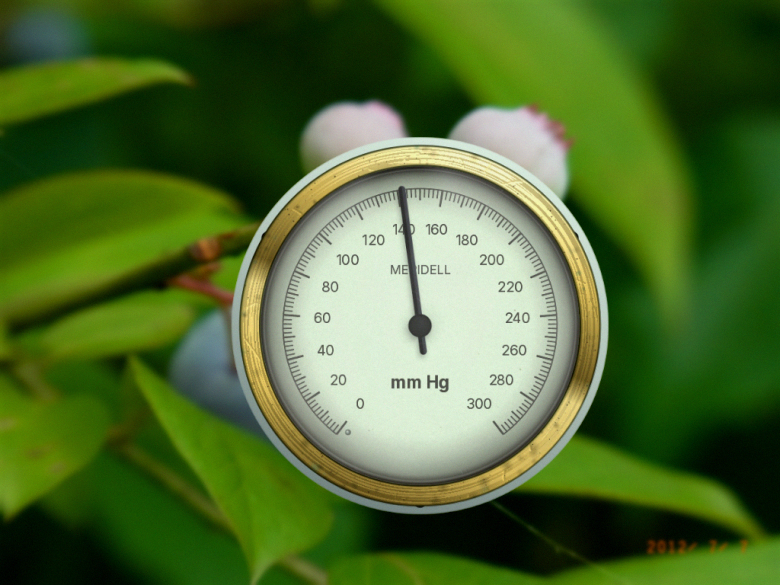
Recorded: 142 mmHg
